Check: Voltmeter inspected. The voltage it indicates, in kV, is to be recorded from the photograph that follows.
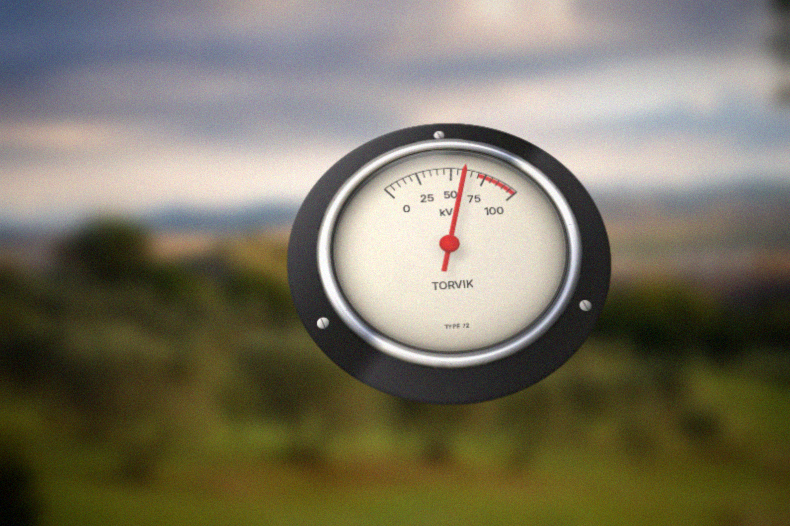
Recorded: 60 kV
